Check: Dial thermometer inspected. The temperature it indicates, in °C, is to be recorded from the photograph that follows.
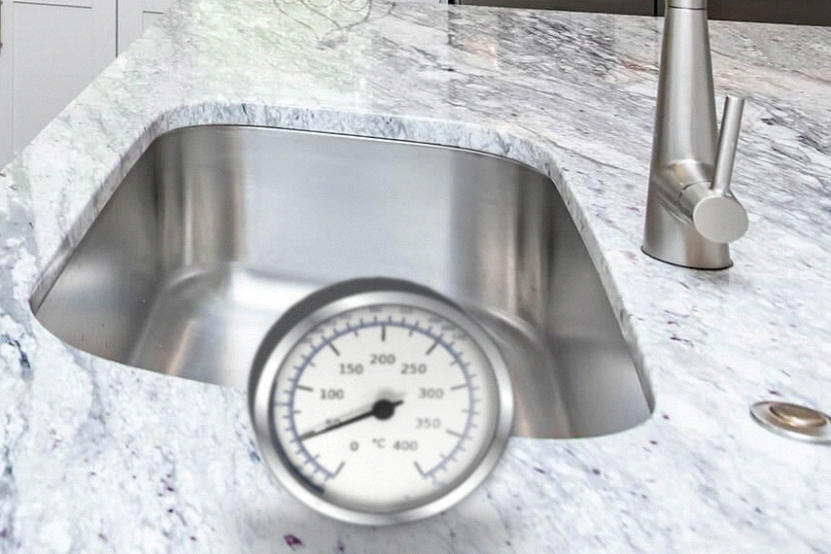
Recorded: 50 °C
